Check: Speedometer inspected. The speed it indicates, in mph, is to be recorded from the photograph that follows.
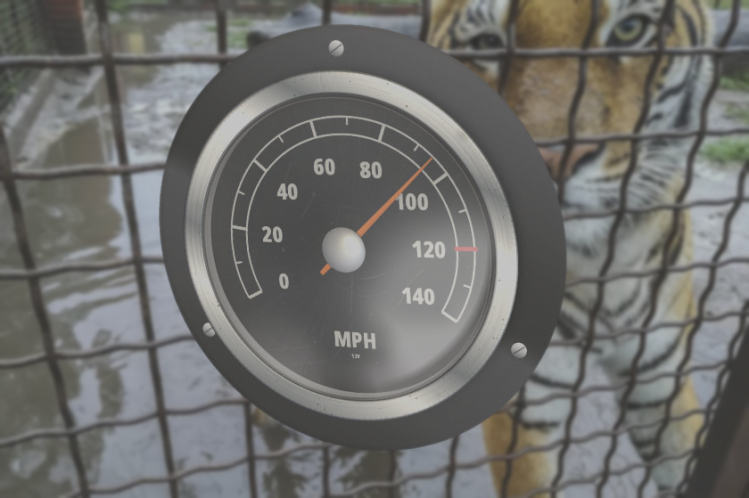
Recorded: 95 mph
